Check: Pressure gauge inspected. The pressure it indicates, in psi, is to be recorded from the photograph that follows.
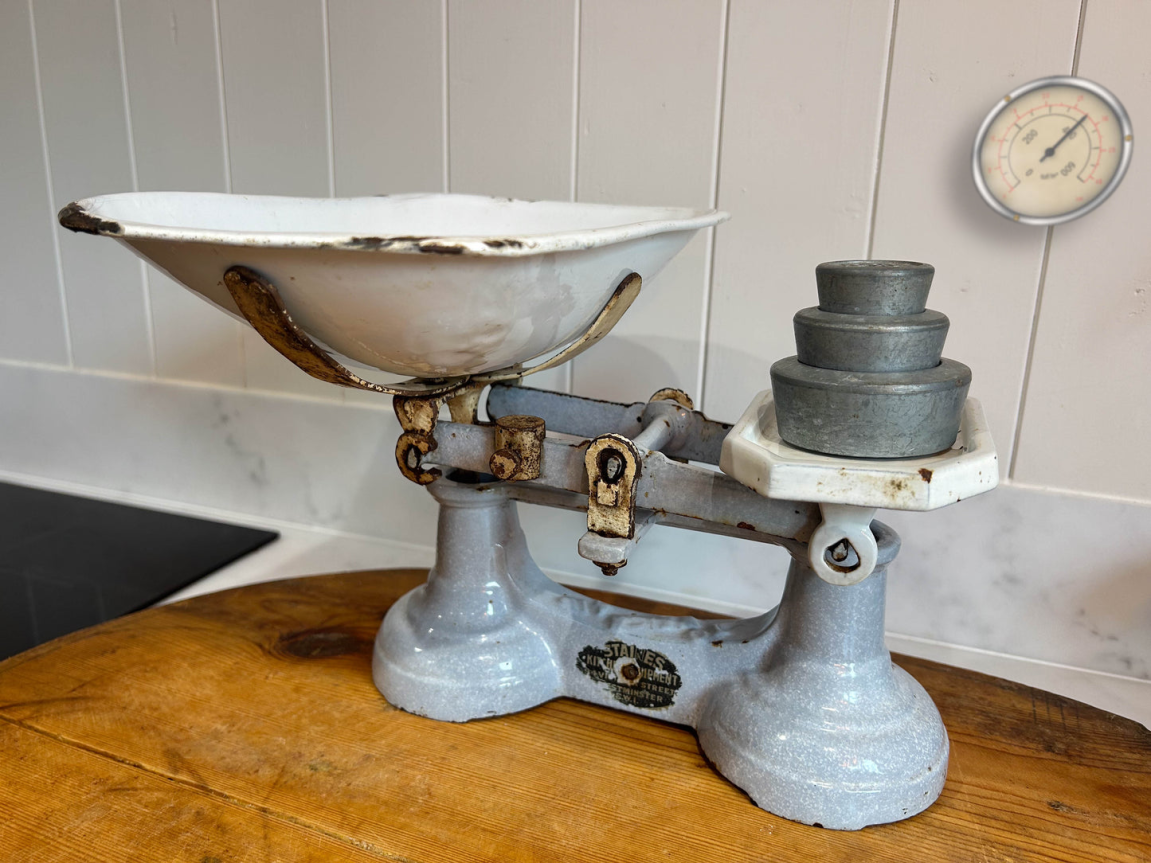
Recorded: 400 psi
